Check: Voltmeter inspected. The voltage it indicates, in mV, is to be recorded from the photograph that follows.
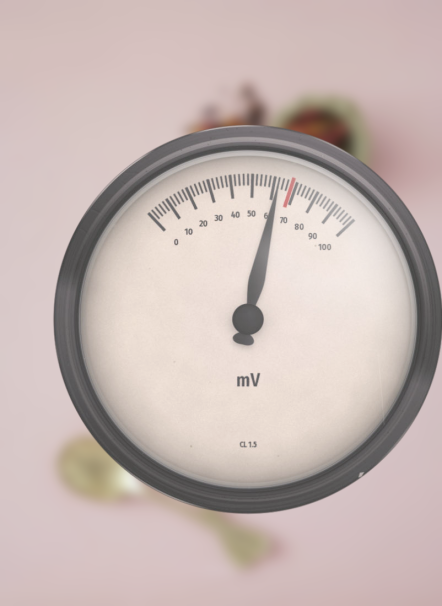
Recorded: 62 mV
